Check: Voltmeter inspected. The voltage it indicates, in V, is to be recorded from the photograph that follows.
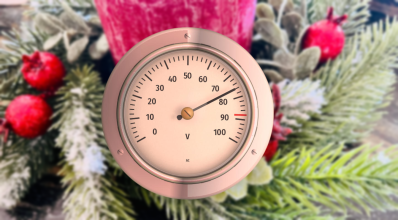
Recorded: 76 V
